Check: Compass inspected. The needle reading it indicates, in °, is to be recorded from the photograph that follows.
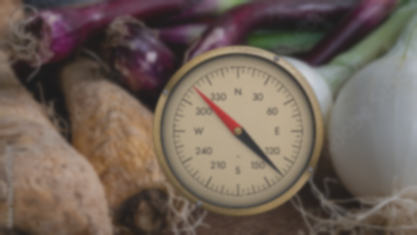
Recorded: 315 °
